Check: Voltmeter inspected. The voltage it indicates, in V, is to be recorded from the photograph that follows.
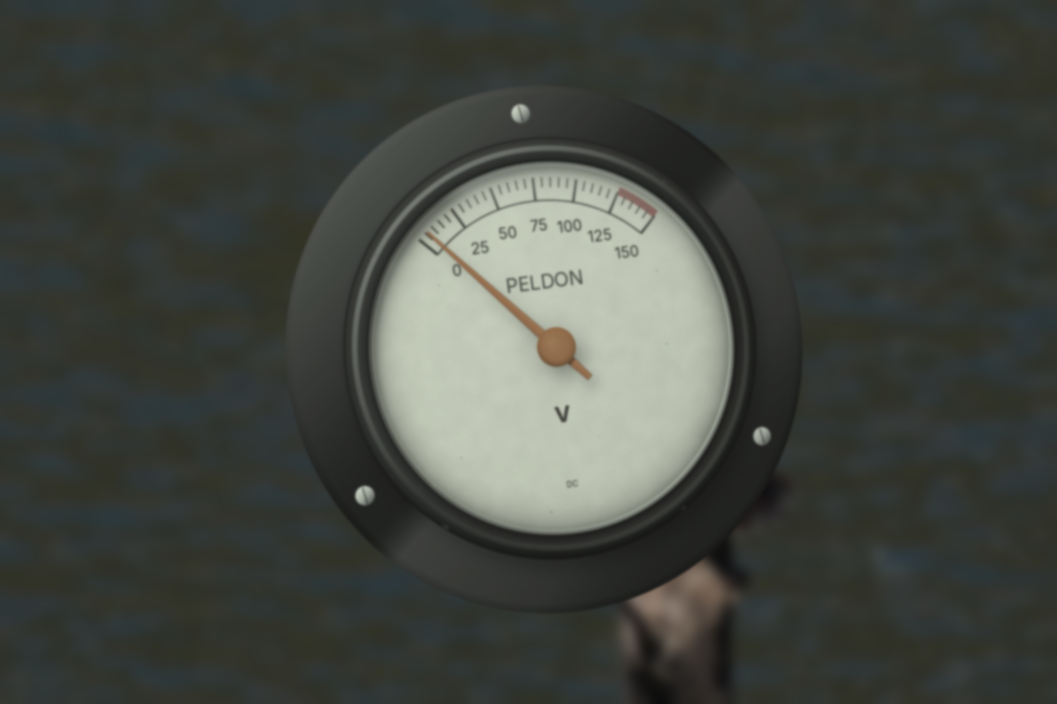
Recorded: 5 V
